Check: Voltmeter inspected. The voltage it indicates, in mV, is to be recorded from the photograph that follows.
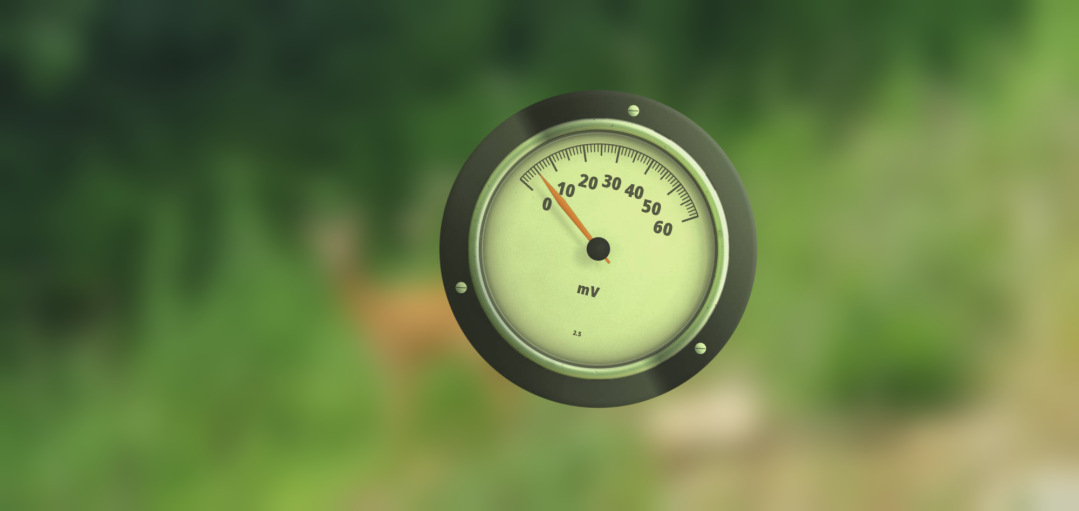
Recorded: 5 mV
